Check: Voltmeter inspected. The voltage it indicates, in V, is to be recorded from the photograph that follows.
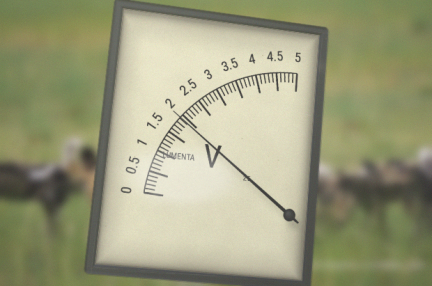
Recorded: 1.9 V
